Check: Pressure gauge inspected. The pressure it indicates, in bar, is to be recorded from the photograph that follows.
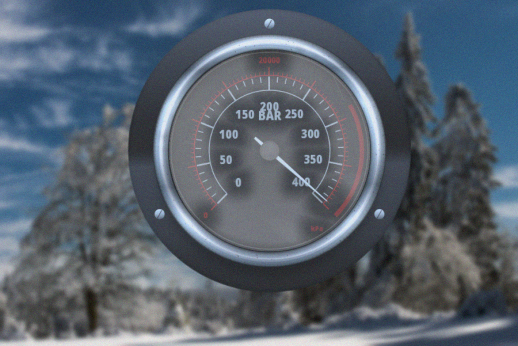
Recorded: 395 bar
